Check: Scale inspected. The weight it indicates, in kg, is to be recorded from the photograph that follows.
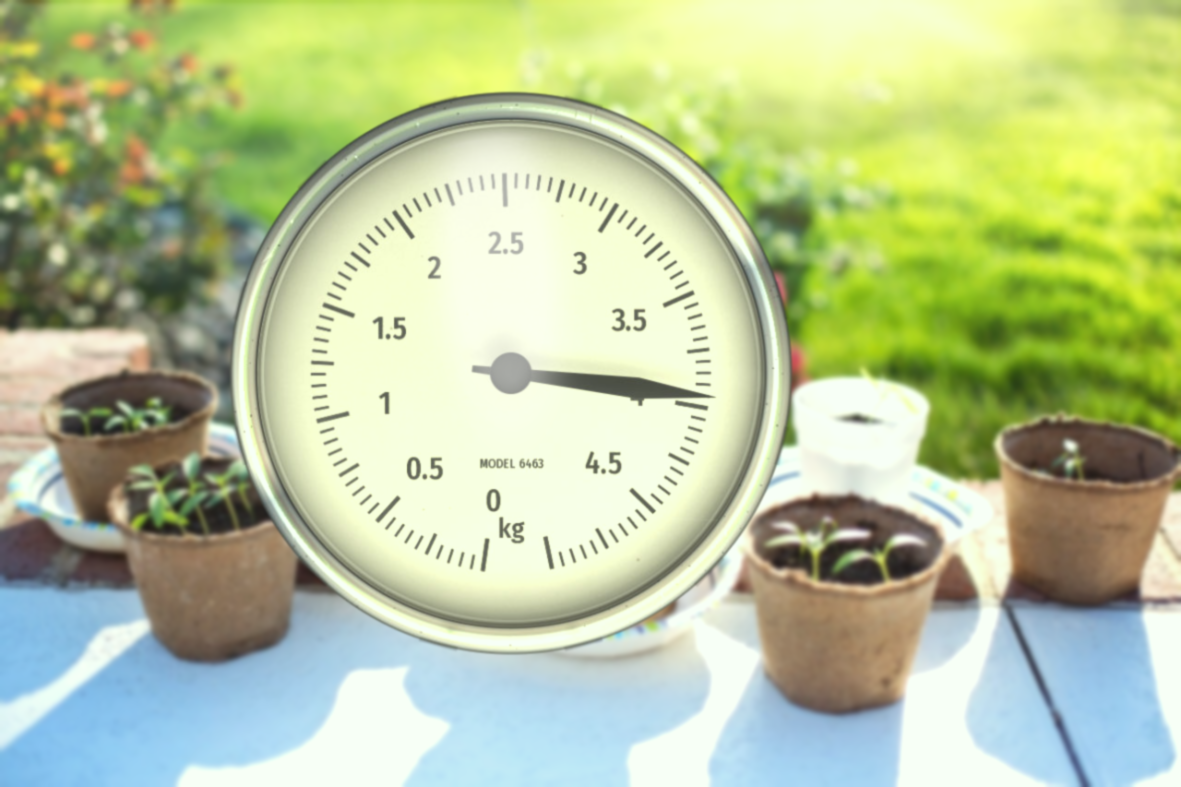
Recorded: 3.95 kg
